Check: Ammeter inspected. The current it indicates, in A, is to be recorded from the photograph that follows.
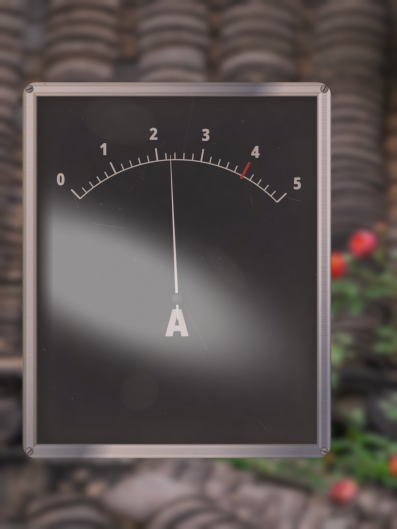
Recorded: 2.3 A
